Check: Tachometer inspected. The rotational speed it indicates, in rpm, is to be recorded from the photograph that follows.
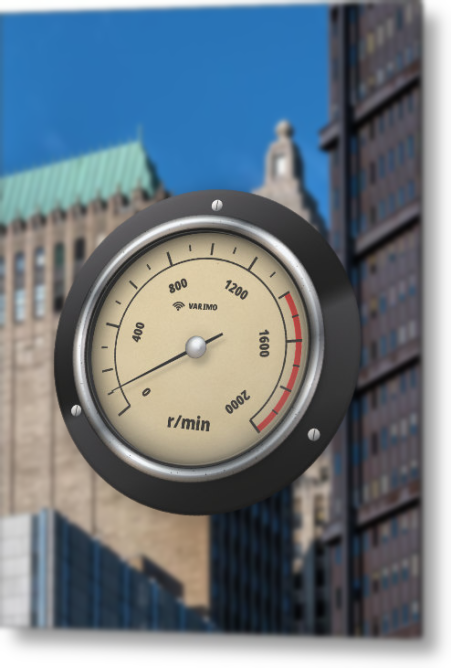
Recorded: 100 rpm
